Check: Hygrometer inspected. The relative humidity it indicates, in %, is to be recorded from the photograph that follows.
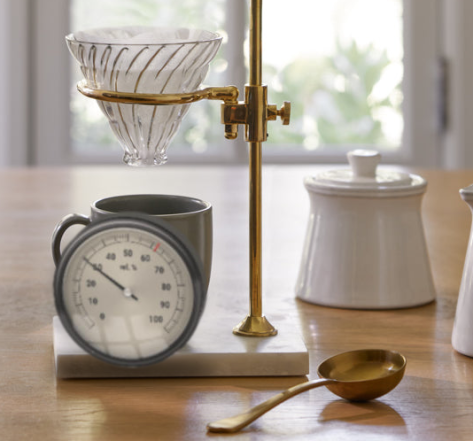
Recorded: 30 %
